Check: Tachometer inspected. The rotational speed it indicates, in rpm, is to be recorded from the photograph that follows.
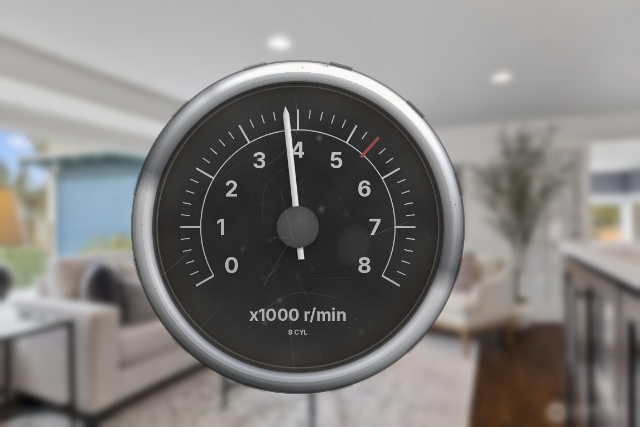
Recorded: 3800 rpm
